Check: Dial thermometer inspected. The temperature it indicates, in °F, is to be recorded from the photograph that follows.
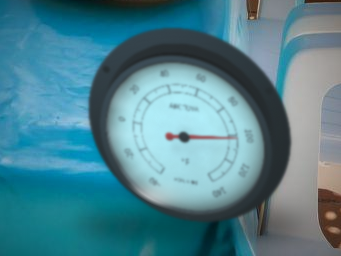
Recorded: 100 °F
